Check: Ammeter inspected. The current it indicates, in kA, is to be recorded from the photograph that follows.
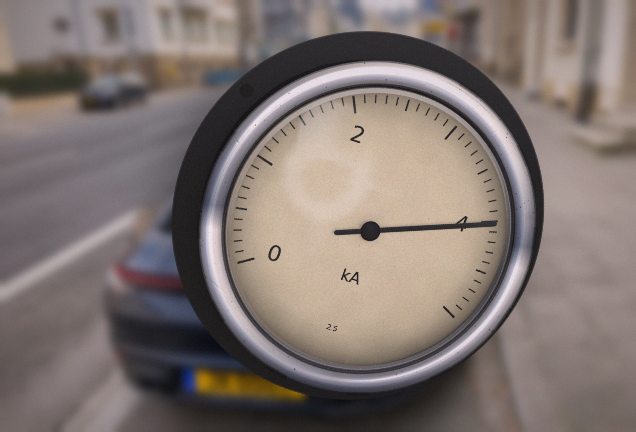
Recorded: 4 kA
